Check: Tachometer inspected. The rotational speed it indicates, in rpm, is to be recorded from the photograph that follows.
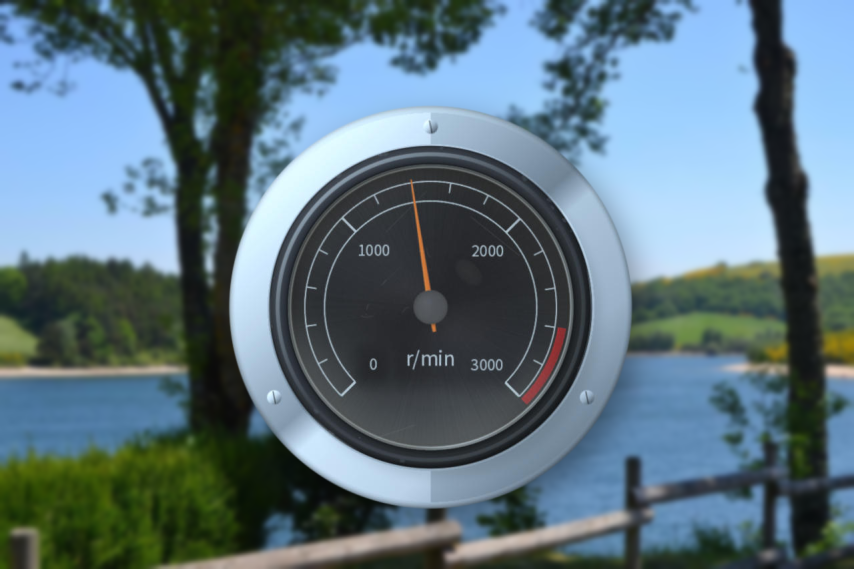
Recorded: 1400 rpm
